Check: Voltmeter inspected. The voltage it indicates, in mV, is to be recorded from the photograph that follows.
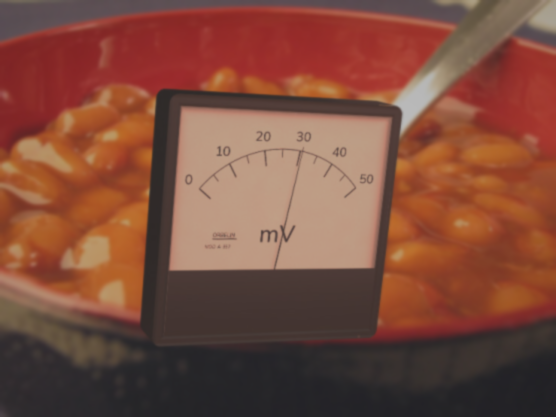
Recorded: 30 mV
